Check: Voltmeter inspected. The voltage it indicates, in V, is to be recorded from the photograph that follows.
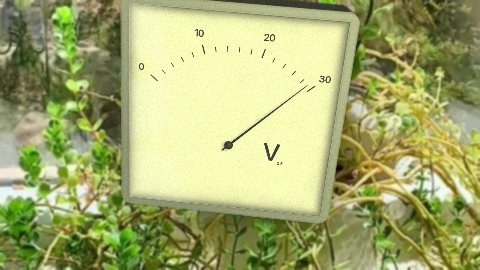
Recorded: 29 V
